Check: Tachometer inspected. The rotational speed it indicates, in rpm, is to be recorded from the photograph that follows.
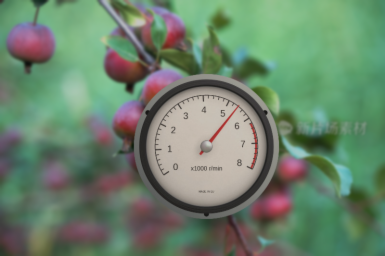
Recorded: 5400 rpm
